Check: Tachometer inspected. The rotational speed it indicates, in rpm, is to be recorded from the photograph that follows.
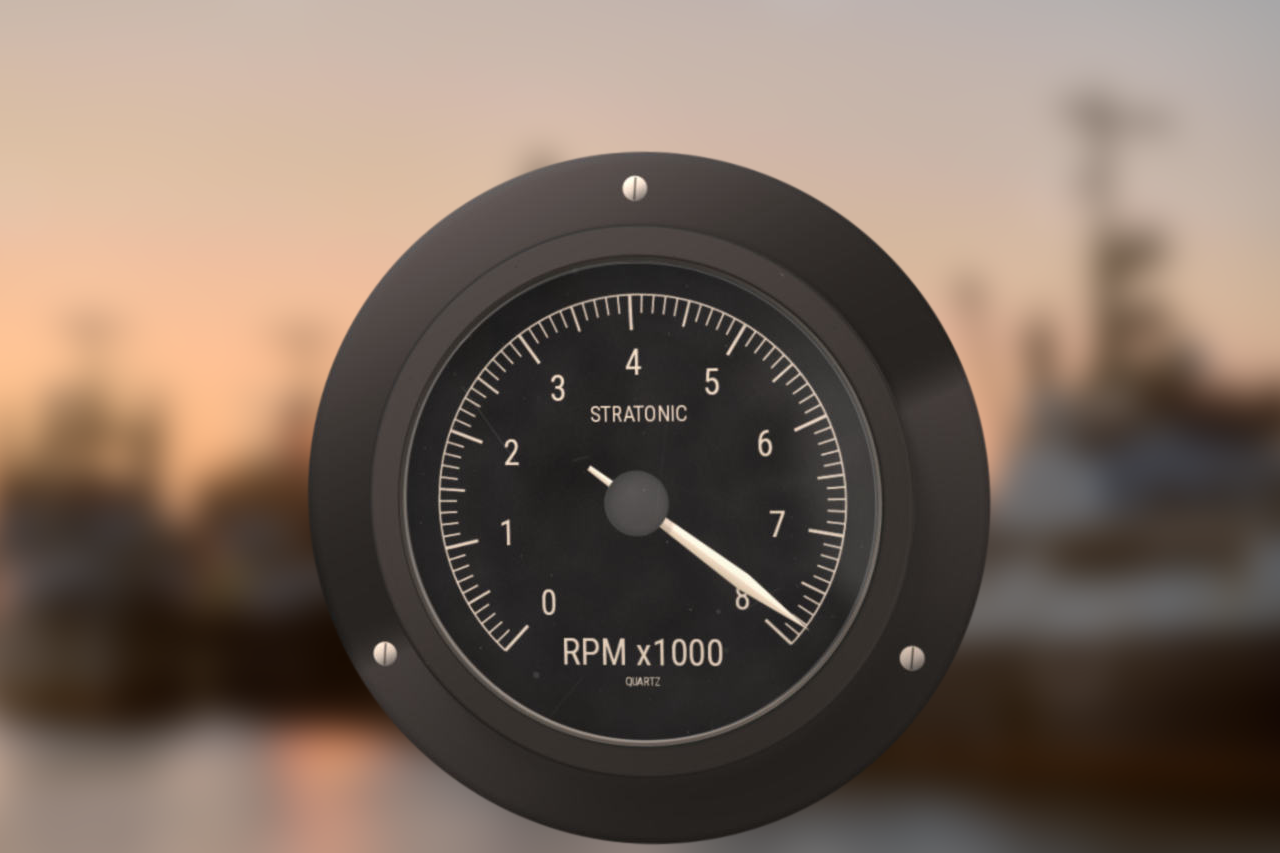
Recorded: 7800 rpm
